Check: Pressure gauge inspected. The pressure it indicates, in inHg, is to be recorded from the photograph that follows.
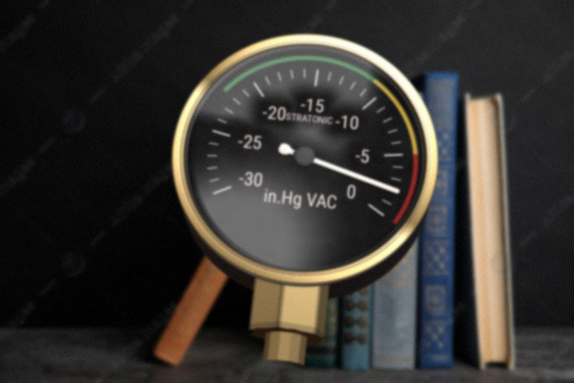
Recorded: -2 inHg
